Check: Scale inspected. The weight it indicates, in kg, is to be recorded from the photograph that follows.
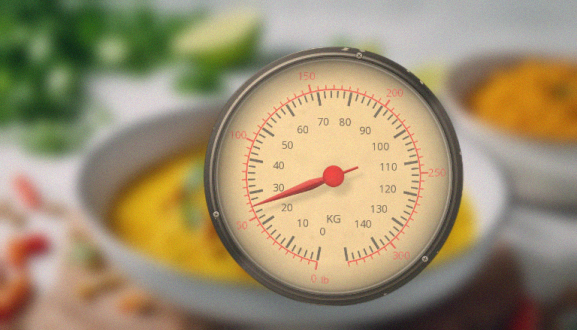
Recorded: 26 kg
